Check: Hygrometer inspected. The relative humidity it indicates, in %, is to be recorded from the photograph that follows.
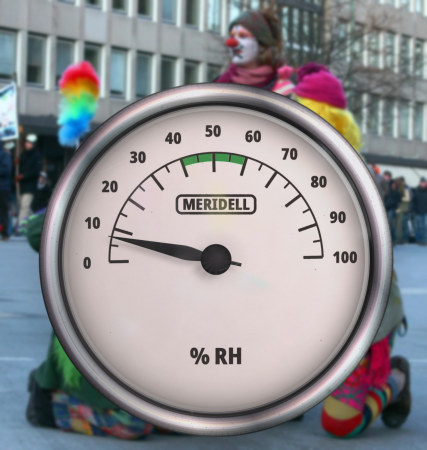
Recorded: 7.5 %
